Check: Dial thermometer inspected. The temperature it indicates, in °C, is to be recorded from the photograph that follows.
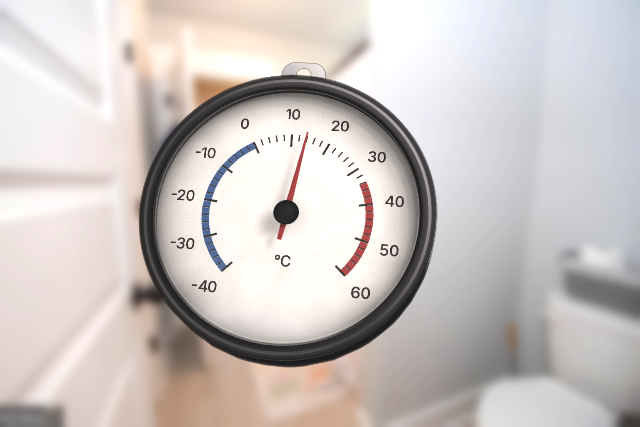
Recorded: 14 °C
